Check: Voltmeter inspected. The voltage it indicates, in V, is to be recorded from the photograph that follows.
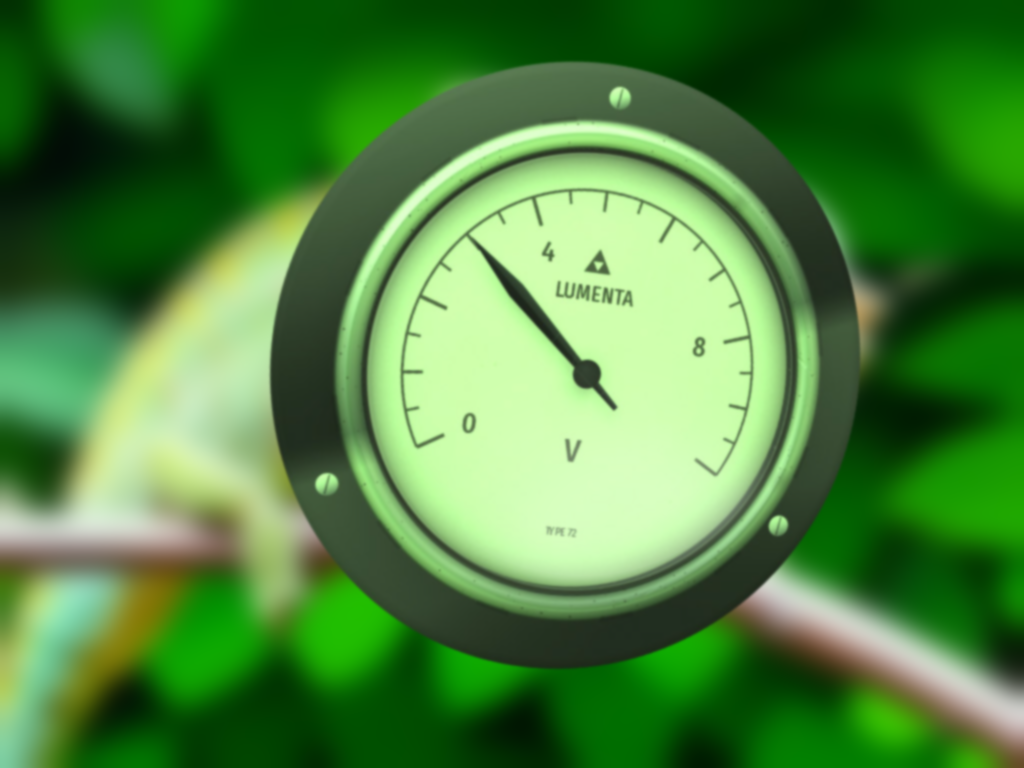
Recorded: 3 V
